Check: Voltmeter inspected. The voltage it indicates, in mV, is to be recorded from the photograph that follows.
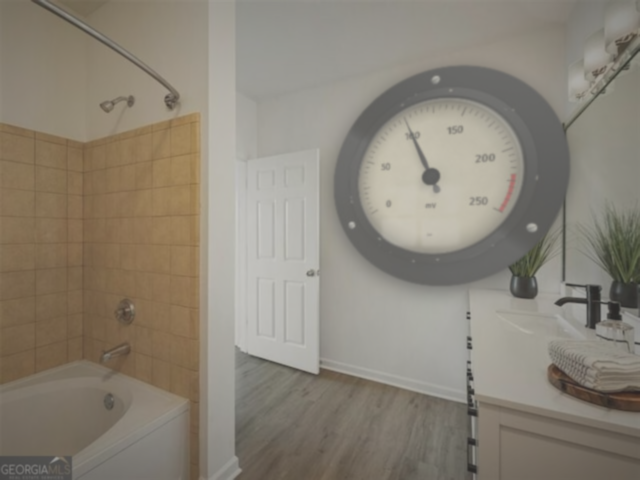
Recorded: 100 mV
